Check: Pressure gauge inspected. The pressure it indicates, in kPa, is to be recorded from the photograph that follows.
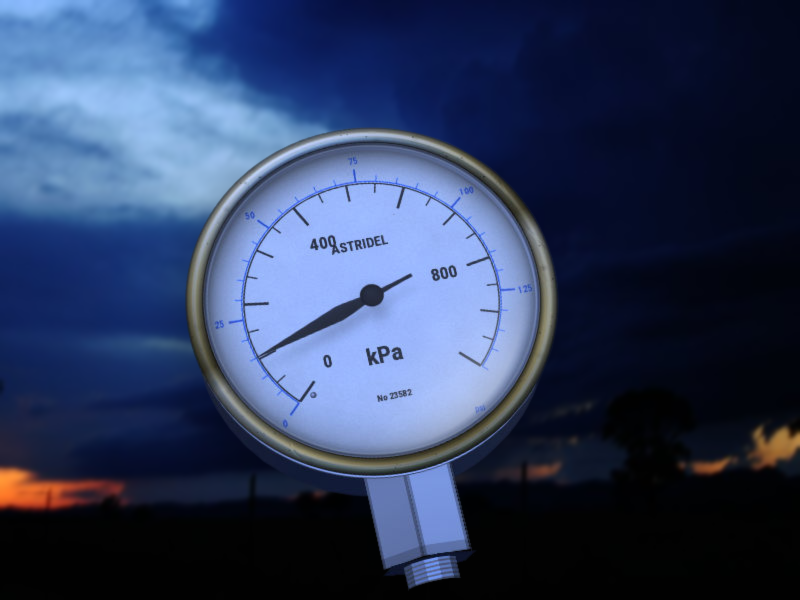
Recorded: 100 kPa
